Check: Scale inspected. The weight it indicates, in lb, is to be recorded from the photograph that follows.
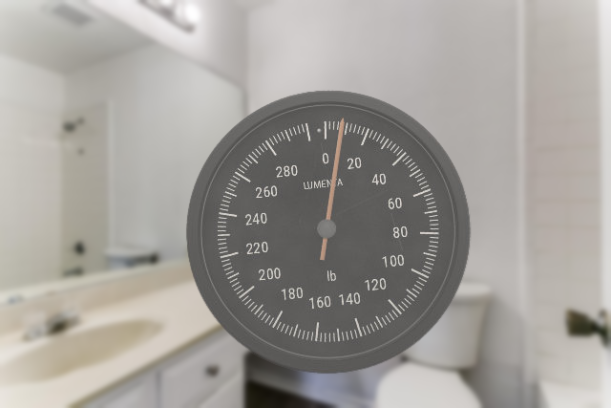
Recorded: 8 lb
